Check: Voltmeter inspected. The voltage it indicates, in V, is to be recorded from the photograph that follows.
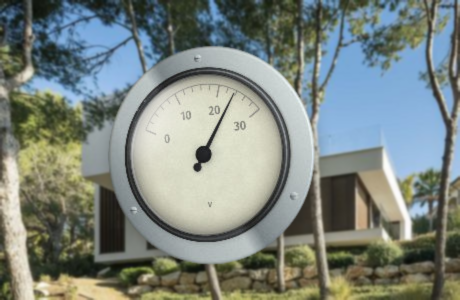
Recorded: 24 V
